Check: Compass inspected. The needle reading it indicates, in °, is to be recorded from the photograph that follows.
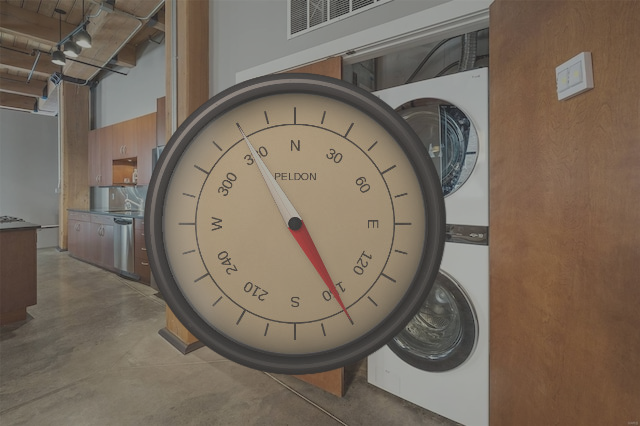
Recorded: 150 °
